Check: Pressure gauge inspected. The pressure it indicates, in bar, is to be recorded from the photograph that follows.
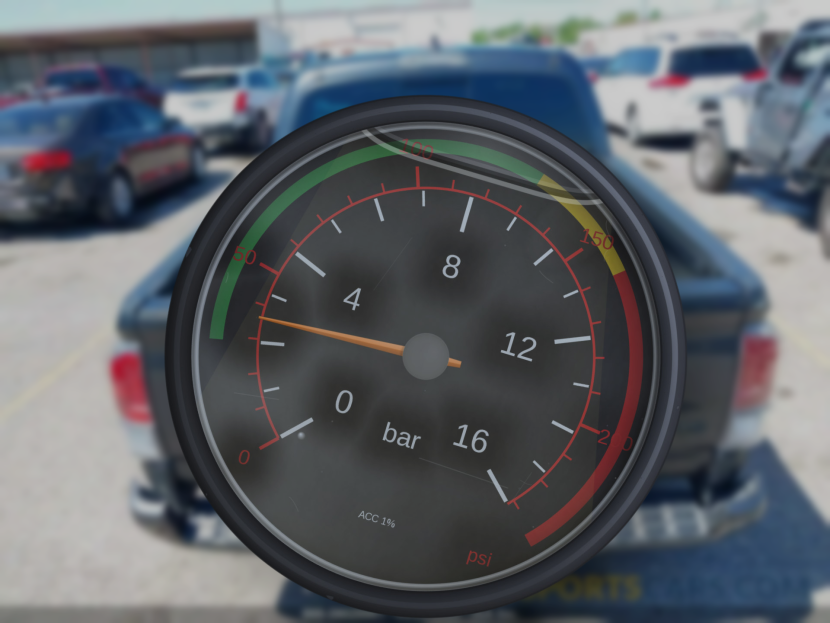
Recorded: 2.5 bar
